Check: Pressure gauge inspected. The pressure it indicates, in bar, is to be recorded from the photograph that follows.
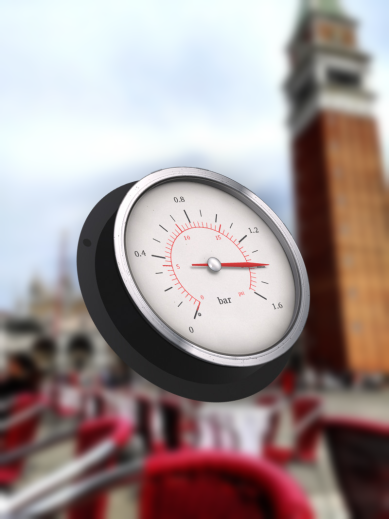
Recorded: 1.4 bar
